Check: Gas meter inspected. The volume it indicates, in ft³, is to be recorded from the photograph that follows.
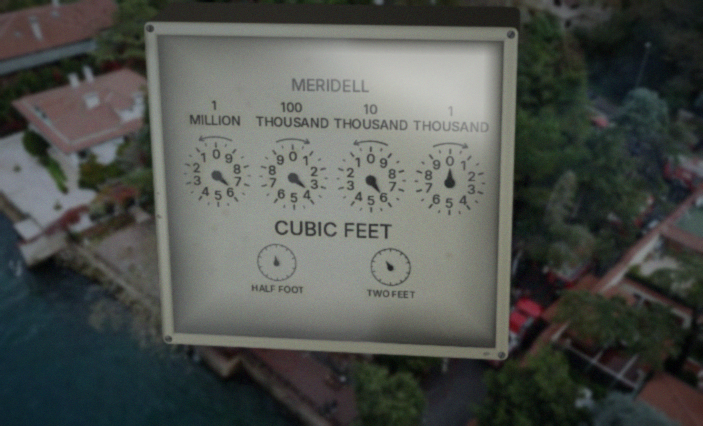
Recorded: 636000 ft³
